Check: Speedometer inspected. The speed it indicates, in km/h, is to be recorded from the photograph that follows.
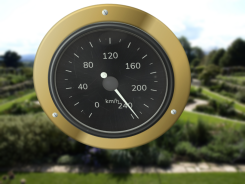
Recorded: 235 km/h
